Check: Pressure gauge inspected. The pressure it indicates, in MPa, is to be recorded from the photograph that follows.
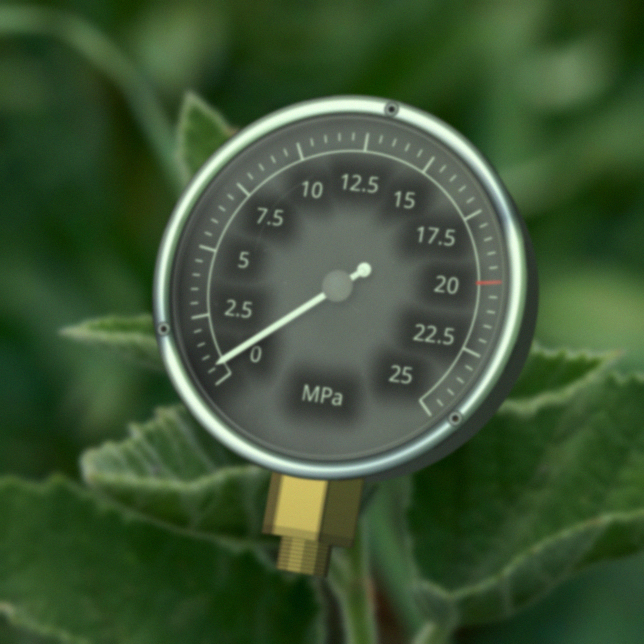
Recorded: 0.5 MPa
